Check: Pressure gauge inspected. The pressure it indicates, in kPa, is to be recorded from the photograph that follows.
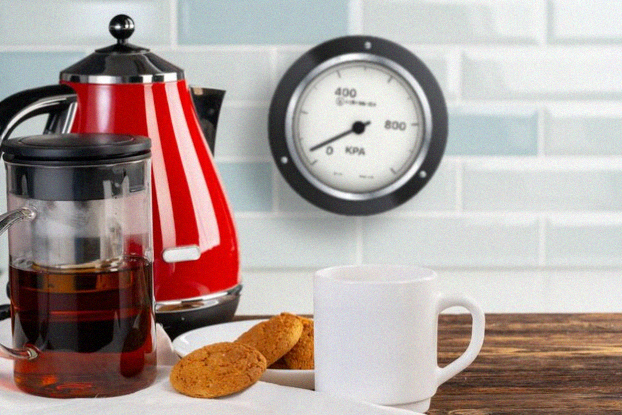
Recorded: 50 kPa
